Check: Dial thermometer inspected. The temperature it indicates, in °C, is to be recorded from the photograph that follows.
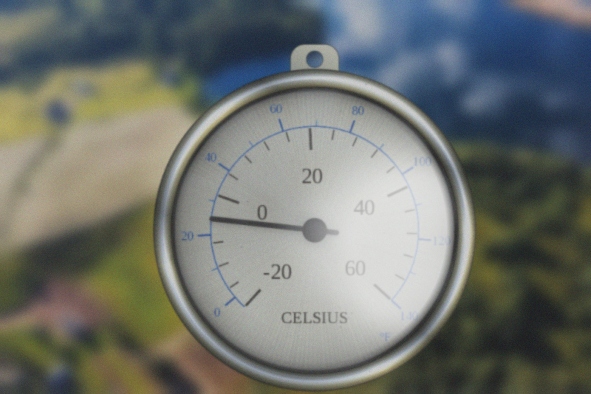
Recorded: -4 °C
